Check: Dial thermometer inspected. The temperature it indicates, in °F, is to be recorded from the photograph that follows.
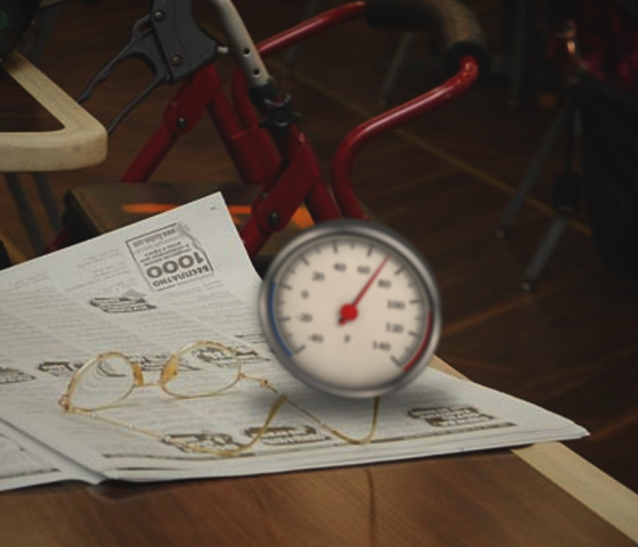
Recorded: 70 °F
